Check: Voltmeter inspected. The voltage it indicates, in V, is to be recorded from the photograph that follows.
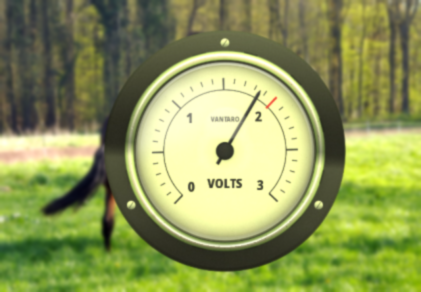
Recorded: 1.85 V
